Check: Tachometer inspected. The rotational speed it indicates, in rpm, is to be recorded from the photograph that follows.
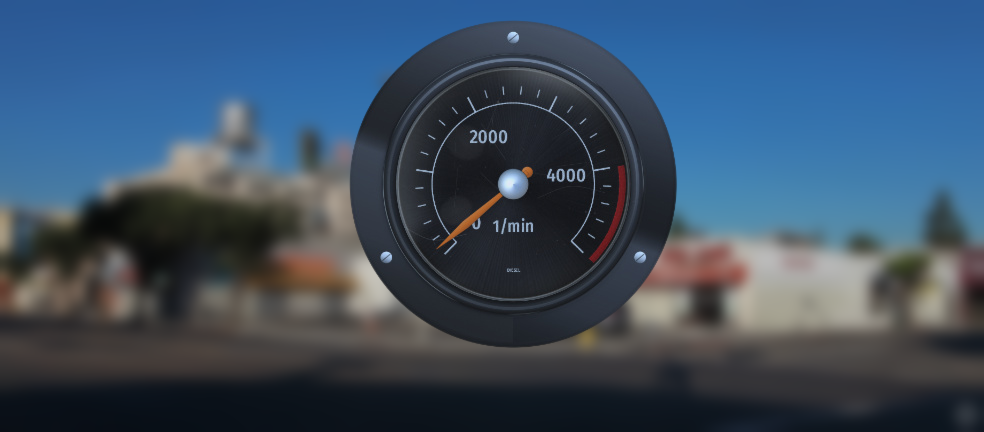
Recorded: 100 rpm
